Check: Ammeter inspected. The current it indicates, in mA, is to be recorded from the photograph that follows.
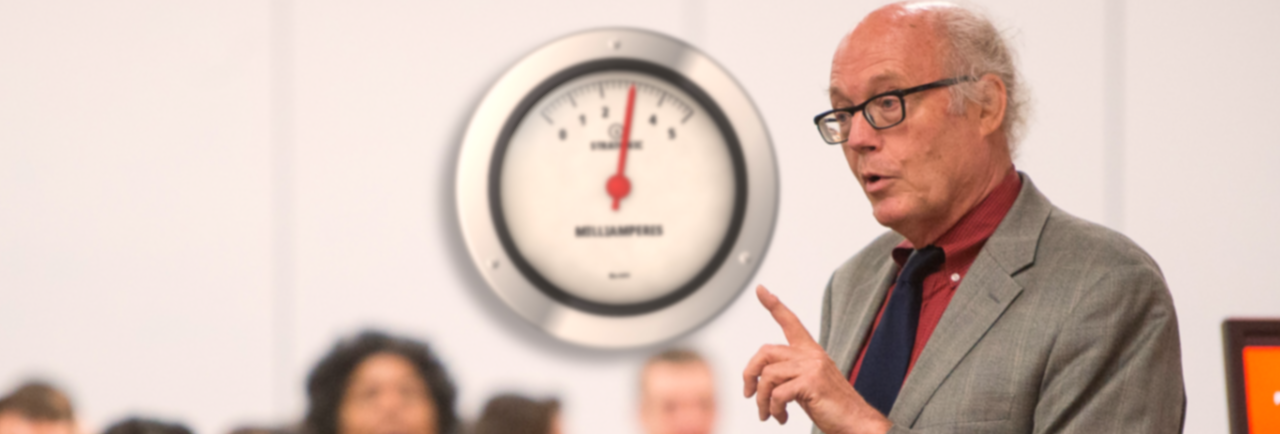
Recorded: 3 mA
